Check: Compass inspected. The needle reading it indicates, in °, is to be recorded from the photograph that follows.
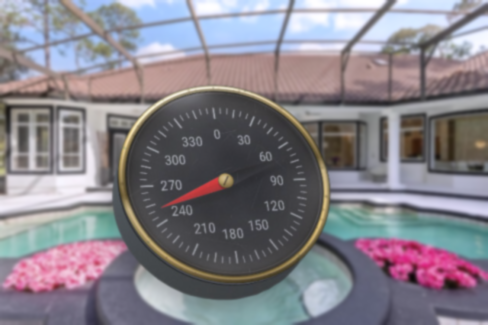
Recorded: 250 °
